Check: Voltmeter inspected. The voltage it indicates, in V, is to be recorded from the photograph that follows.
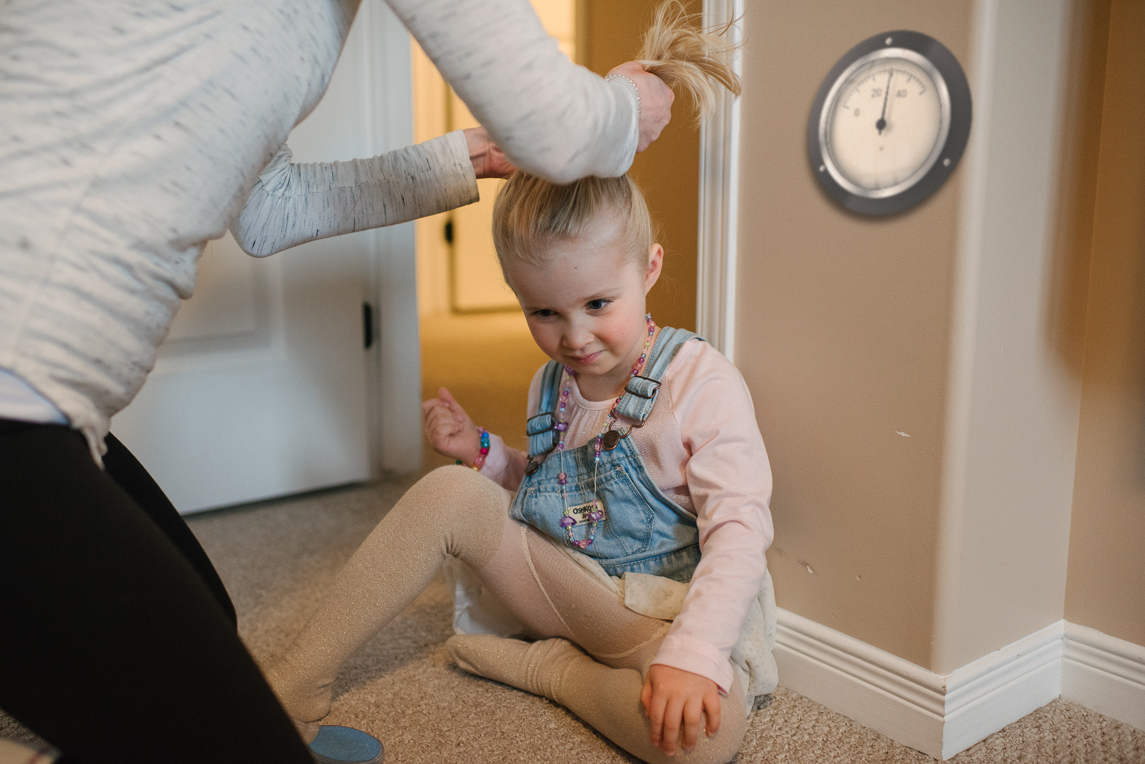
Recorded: 30 V
